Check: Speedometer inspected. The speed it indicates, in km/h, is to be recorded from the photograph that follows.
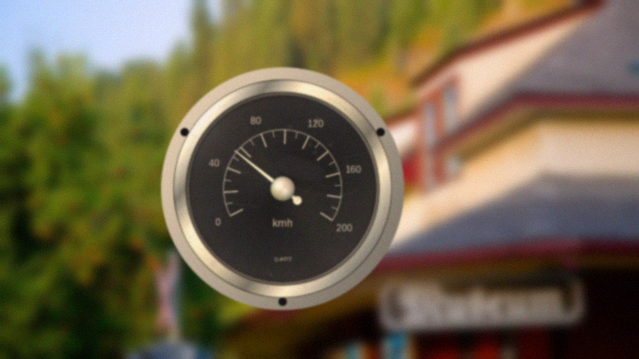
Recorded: 55 km/h
